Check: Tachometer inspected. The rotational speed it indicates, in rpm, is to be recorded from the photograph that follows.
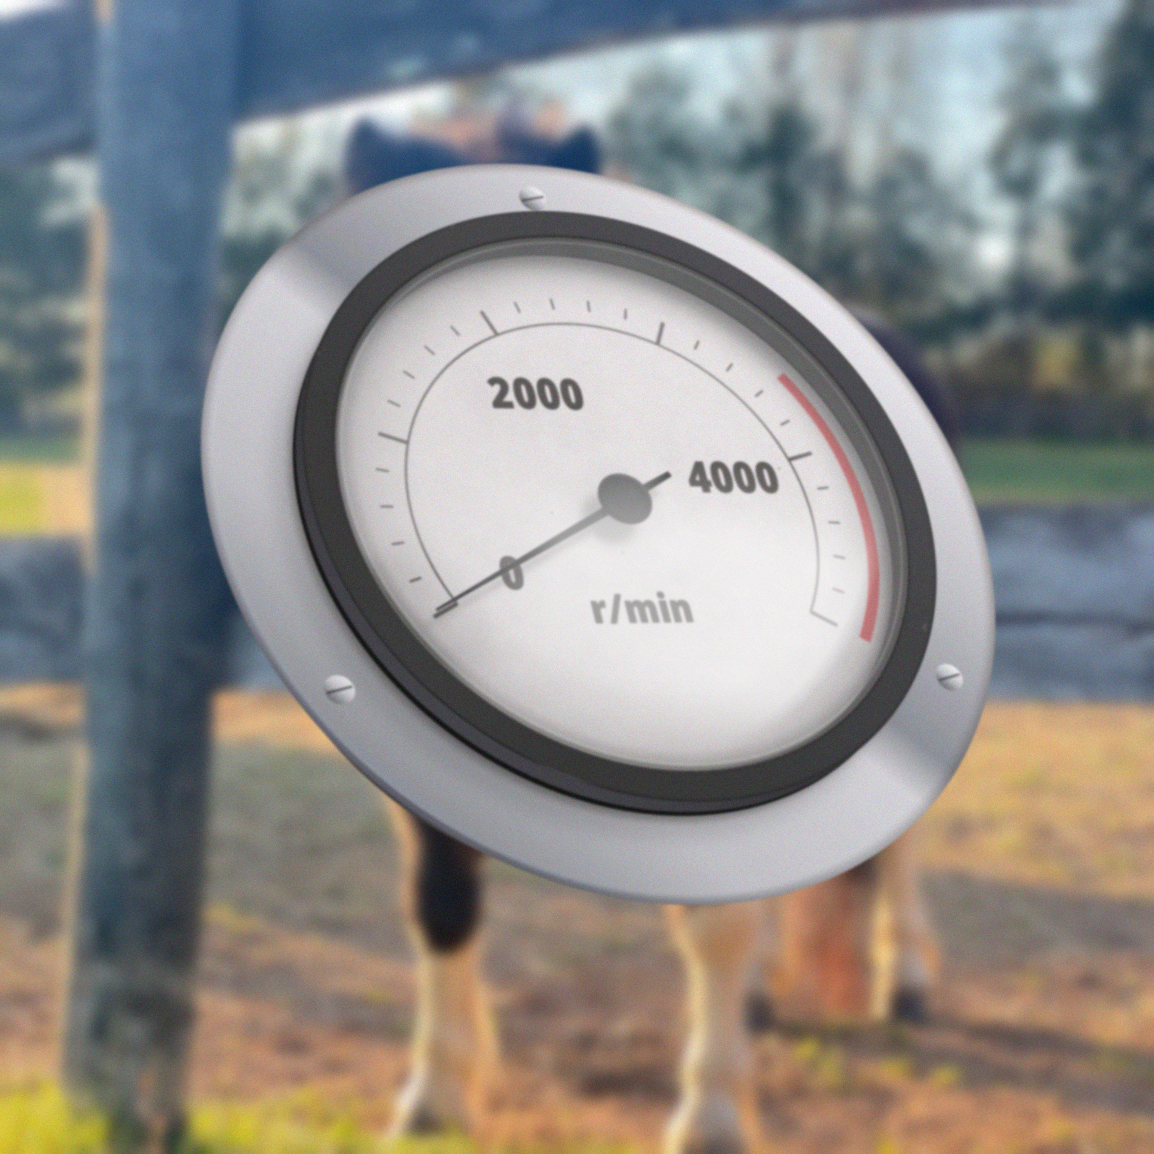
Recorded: 0 rpm
